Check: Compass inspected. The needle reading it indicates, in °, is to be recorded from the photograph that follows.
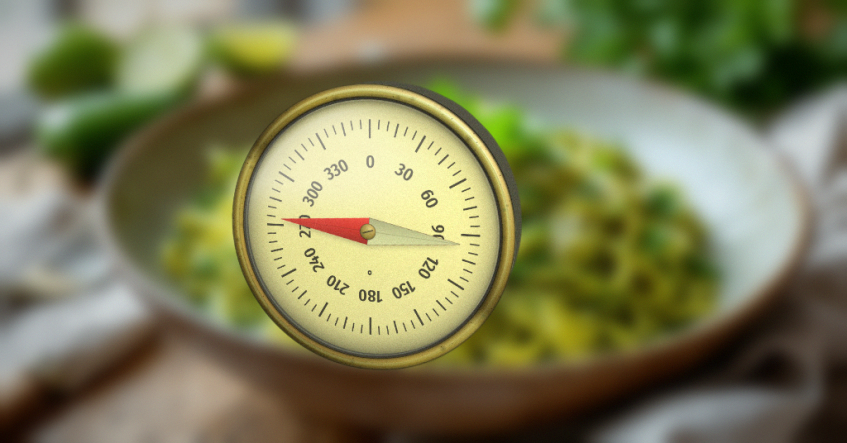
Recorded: 275 °
